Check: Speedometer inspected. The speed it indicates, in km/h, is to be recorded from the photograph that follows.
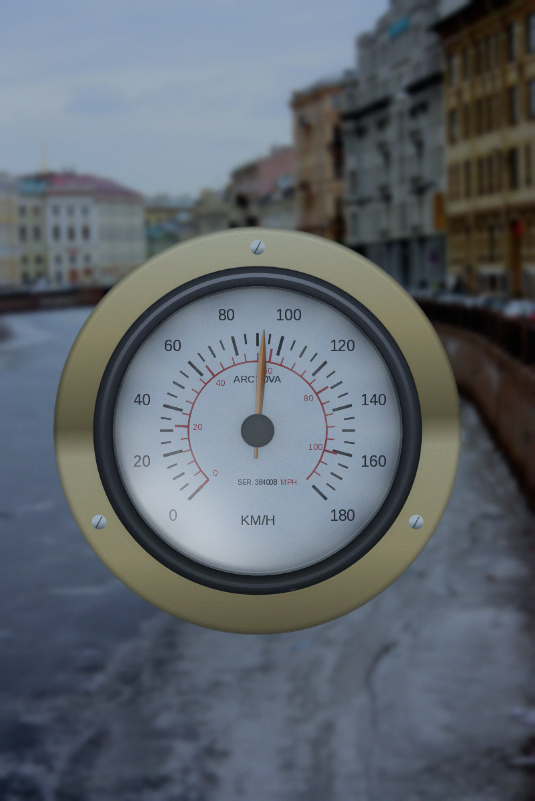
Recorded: 92.5 km/h
